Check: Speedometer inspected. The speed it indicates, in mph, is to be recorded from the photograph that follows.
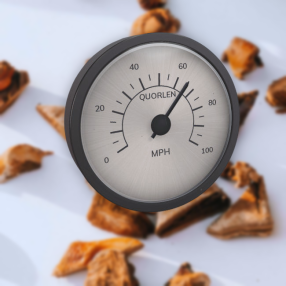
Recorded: 65 mph
